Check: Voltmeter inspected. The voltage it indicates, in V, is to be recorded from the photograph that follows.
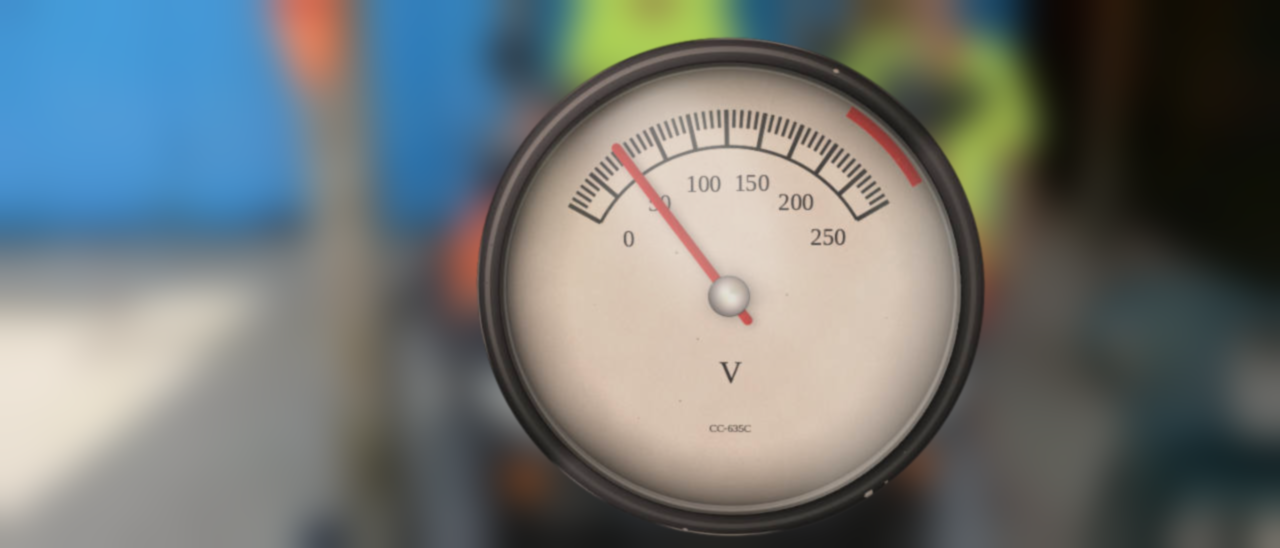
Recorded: 50 V
